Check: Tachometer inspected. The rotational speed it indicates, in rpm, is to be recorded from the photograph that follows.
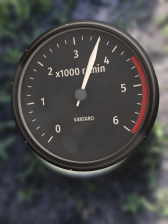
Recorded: 3600 rpm
